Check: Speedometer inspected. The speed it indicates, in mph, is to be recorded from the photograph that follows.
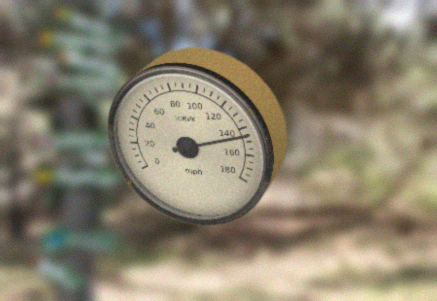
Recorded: 145 mph
